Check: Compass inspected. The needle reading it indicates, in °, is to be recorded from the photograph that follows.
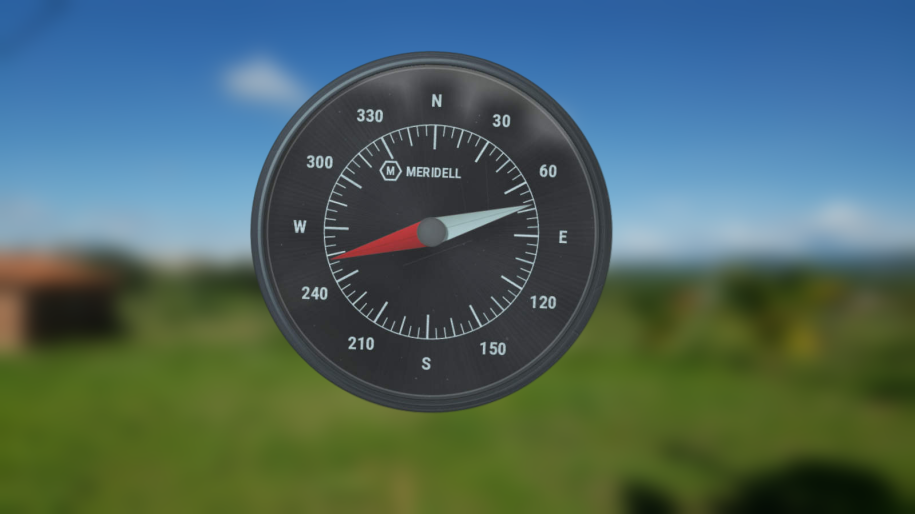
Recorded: 252.5 °
